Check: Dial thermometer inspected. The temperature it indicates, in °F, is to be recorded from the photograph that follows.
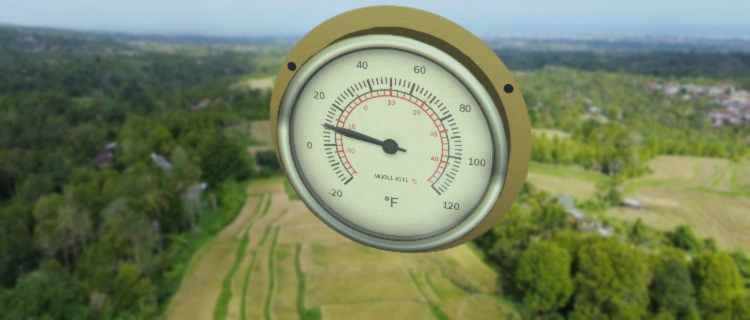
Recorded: 10 °F
